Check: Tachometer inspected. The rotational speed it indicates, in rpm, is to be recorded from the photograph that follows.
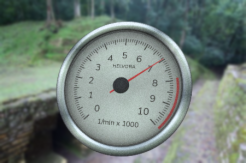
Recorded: 7000 rpm
